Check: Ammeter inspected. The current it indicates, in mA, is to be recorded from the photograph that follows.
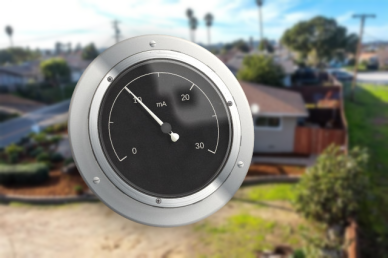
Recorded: 10 mA
